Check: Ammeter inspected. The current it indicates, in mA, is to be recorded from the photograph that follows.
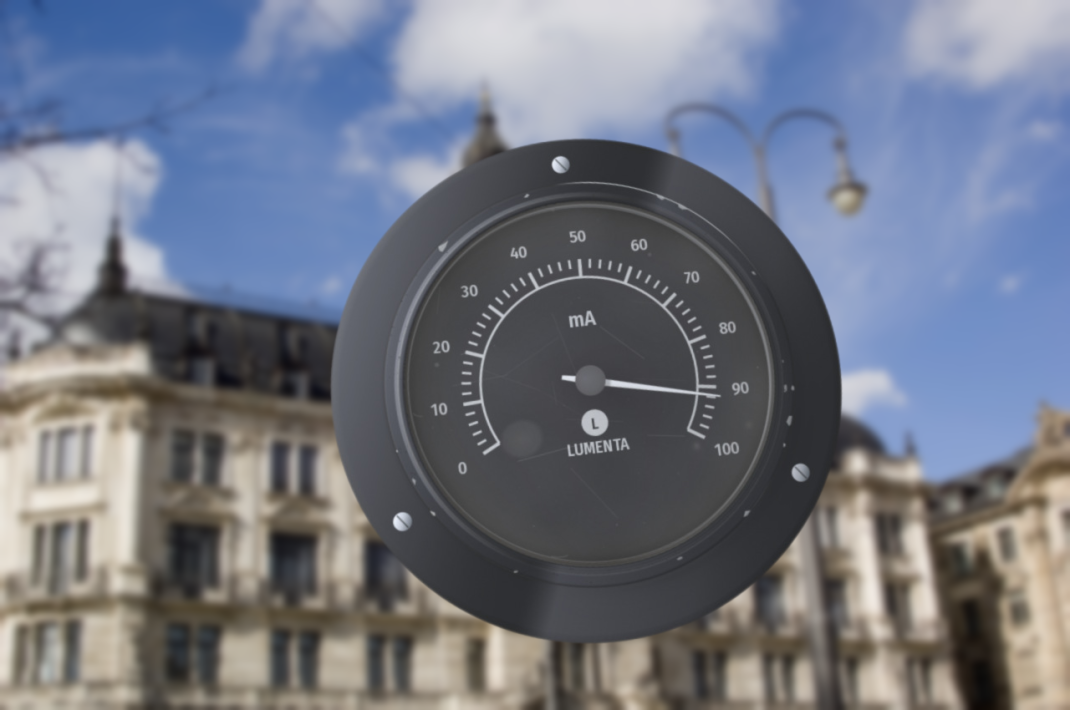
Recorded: 92 mA
